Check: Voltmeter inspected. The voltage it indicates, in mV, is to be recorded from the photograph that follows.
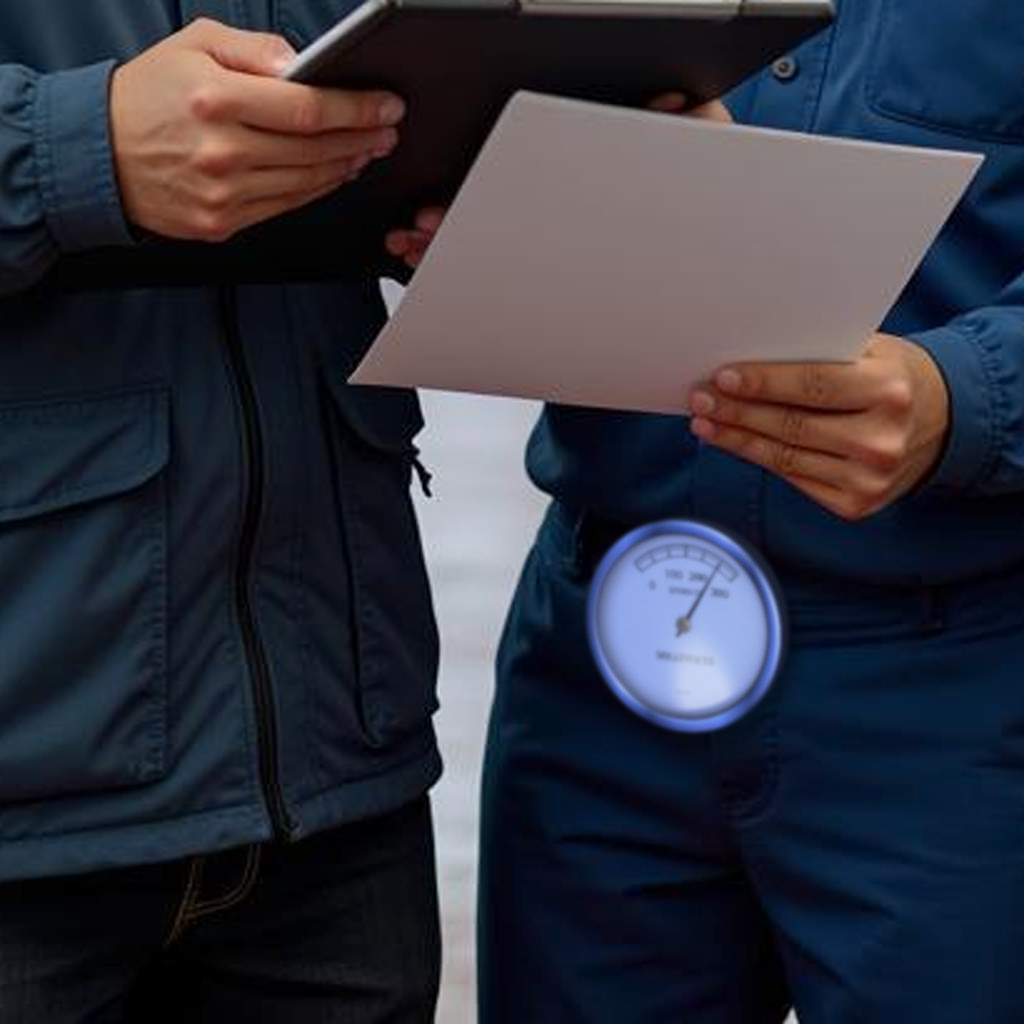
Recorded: 250 mV
